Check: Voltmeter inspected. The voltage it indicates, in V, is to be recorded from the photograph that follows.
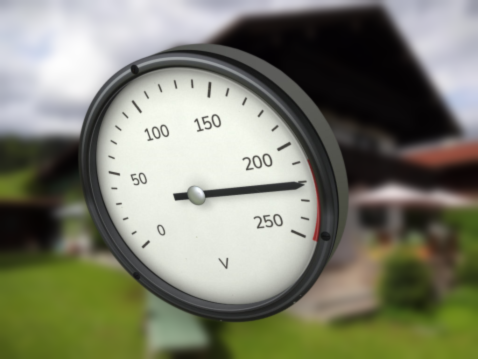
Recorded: 220 V
